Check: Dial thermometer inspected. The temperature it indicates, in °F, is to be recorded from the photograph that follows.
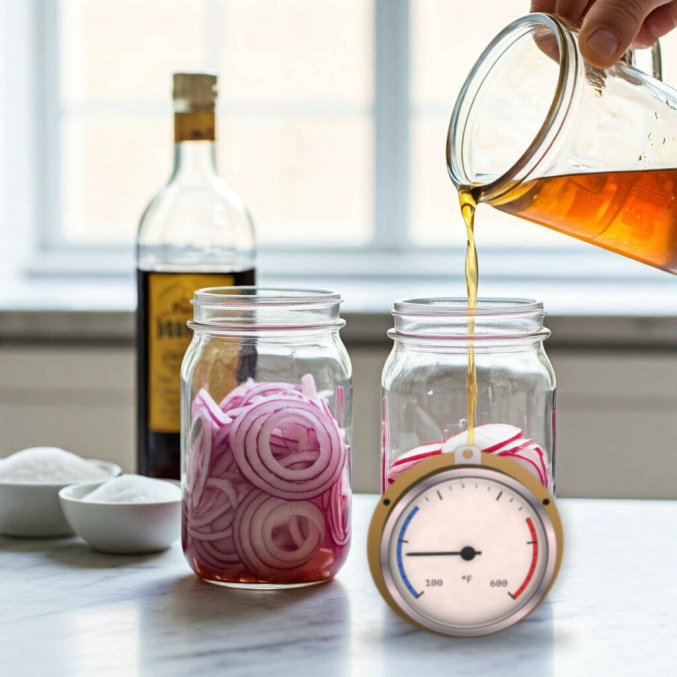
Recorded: 180 °F
